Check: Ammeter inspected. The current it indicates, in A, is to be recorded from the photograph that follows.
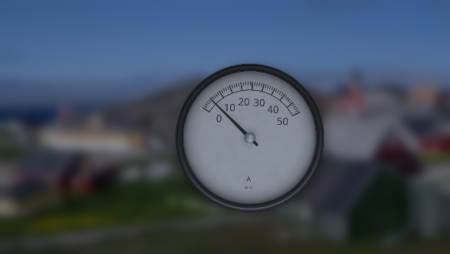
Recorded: 5 A
